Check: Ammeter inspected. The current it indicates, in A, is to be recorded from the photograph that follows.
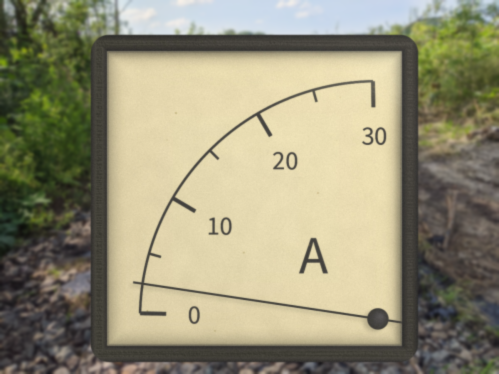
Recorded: 2.5 A
